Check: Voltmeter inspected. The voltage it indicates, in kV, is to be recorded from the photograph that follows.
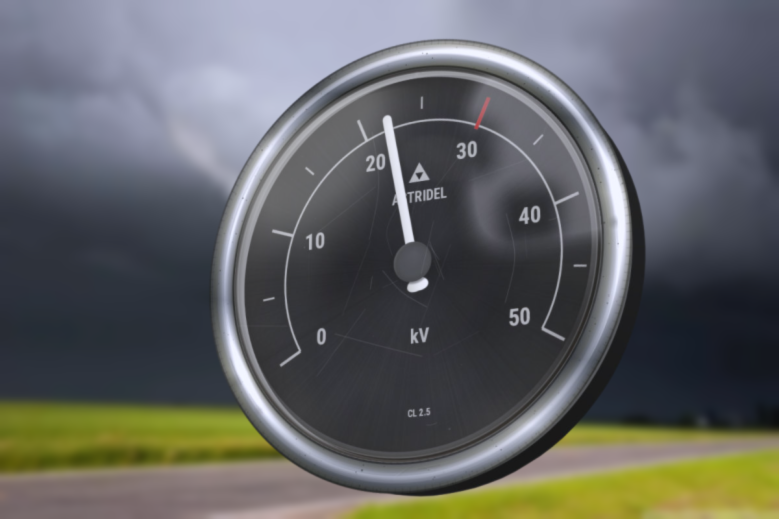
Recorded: 22.5 kV
